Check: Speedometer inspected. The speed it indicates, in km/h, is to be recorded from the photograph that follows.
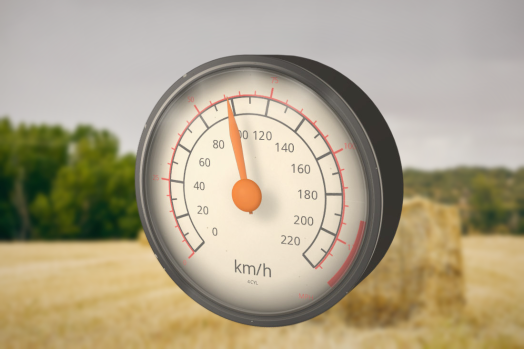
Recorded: 100 km/h
